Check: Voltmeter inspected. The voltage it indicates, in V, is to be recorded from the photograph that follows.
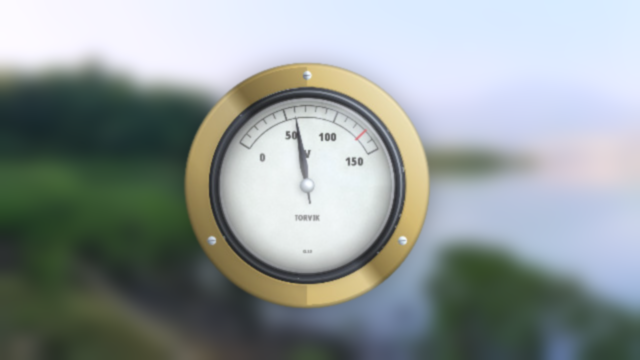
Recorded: 60 V
